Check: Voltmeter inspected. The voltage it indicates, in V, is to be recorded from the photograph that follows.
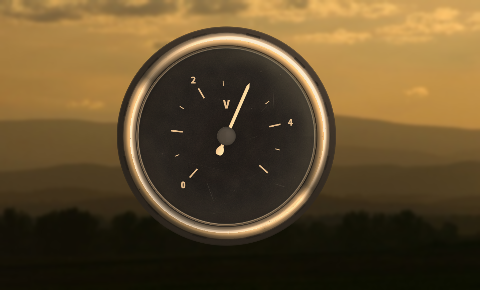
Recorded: 3 V
